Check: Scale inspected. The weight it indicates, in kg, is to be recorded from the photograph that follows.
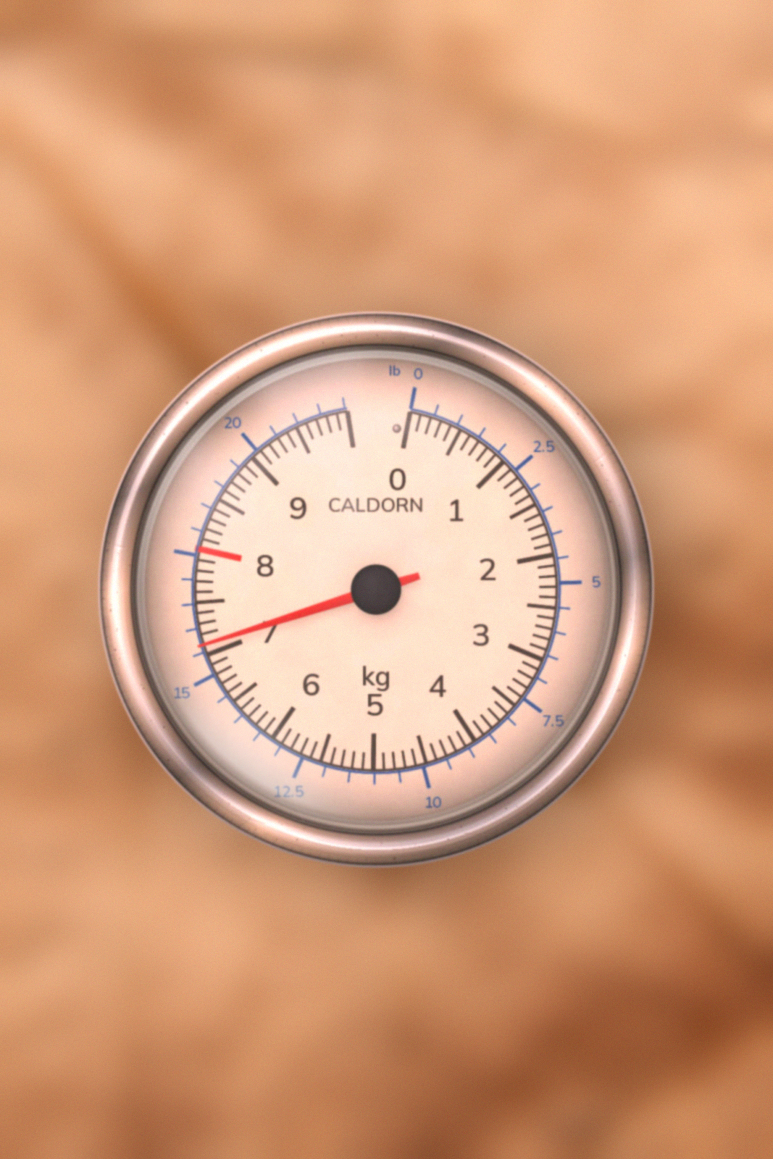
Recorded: 7.1 kg
